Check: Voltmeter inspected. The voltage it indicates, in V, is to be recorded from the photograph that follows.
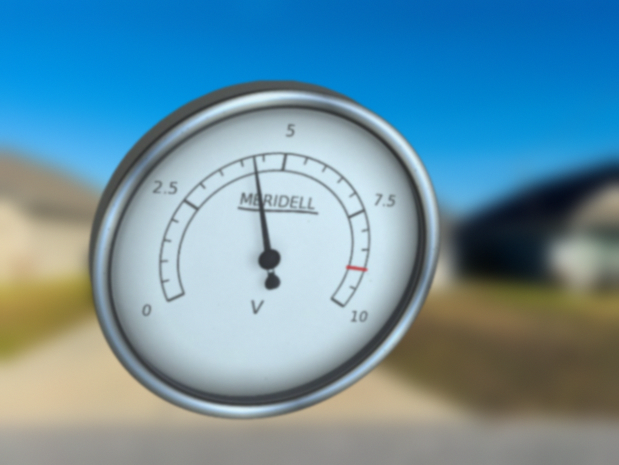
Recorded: 4.25 V
